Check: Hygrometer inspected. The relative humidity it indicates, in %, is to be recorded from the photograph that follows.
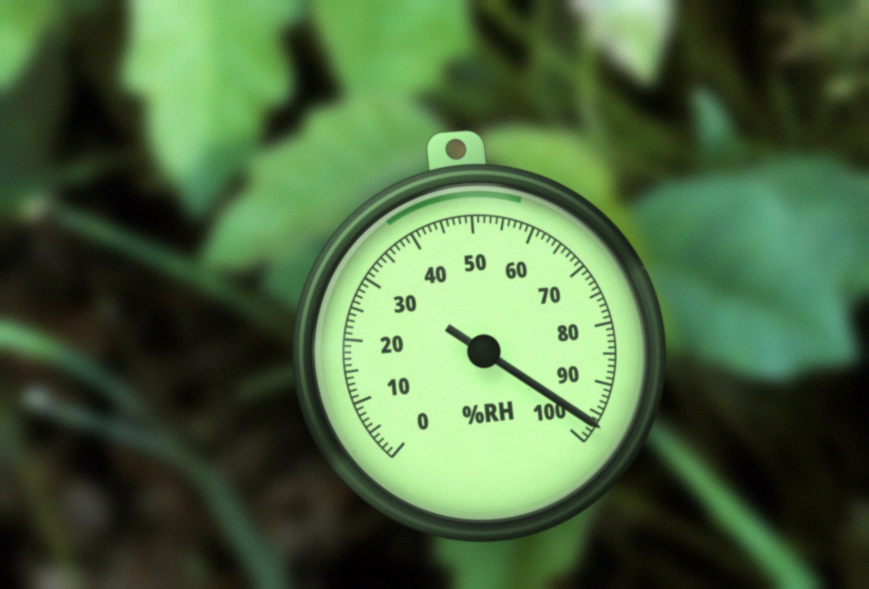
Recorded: 97 %
